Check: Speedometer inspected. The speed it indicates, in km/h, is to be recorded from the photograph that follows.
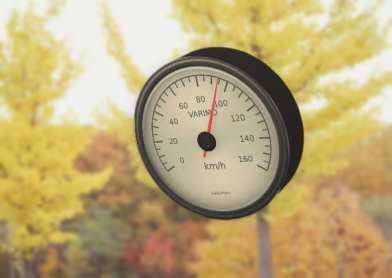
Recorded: 95 km/h
